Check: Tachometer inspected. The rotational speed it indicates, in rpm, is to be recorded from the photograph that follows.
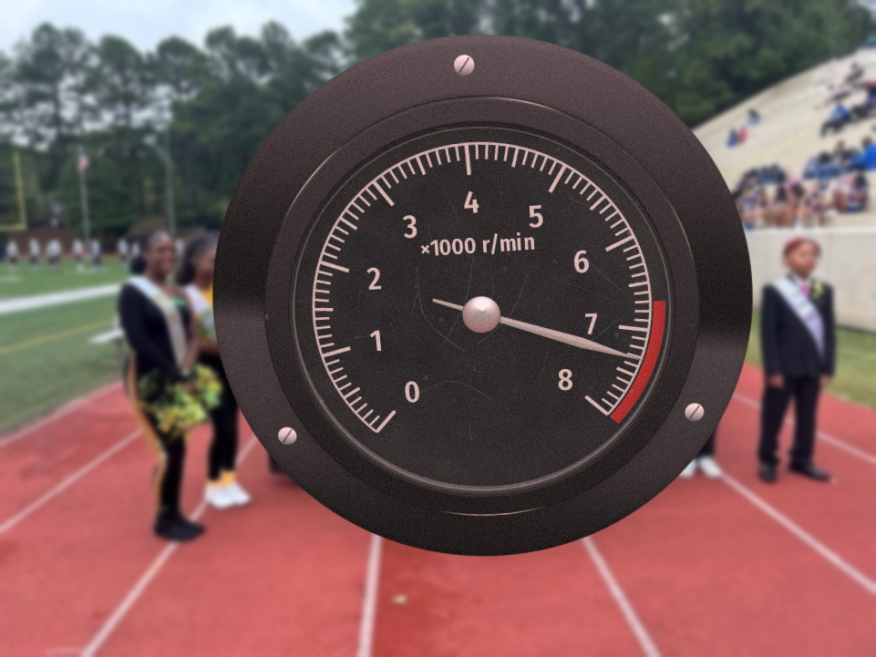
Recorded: 7300 rpm
